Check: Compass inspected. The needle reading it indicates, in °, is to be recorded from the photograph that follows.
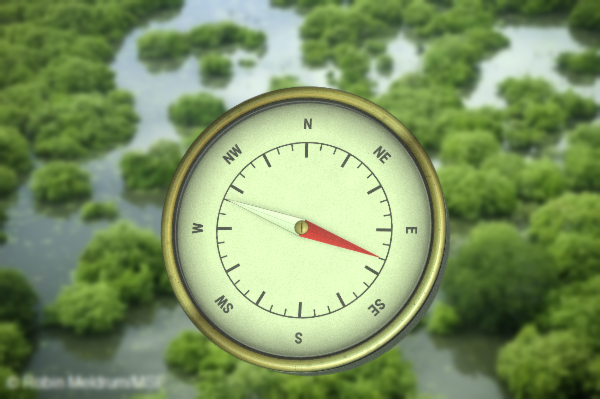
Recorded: 110 °
